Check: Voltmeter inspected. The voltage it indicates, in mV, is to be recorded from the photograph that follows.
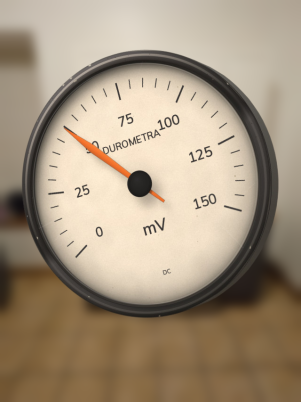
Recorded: 50 mV
